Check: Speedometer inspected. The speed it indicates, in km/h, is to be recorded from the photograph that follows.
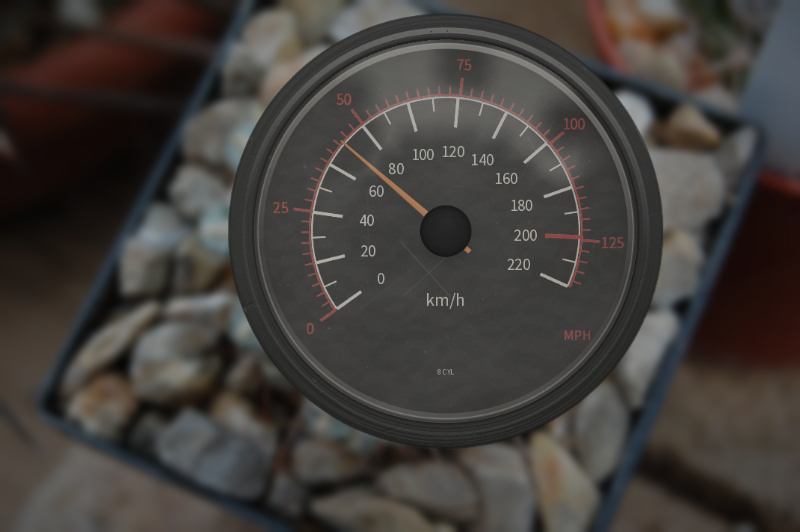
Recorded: 70 km/h
